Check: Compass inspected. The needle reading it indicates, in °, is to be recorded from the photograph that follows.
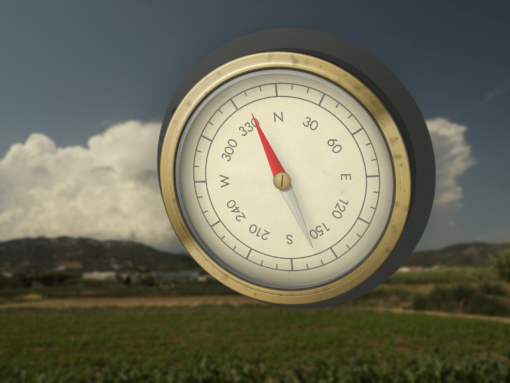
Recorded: 340 °
